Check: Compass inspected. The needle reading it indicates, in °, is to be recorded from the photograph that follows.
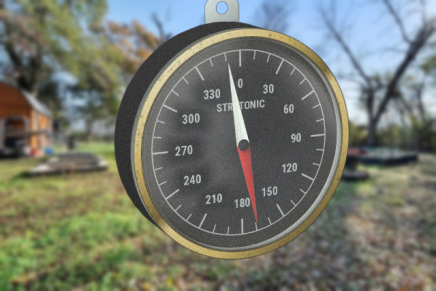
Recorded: 170 °
